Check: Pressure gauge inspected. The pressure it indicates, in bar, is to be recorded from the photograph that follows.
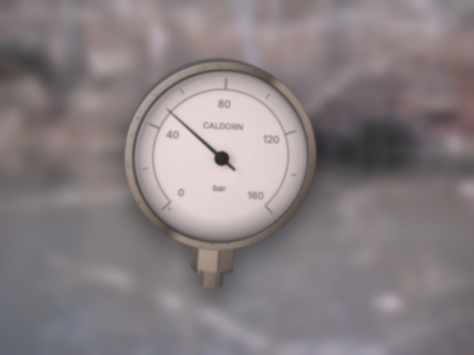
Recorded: 50 bar
